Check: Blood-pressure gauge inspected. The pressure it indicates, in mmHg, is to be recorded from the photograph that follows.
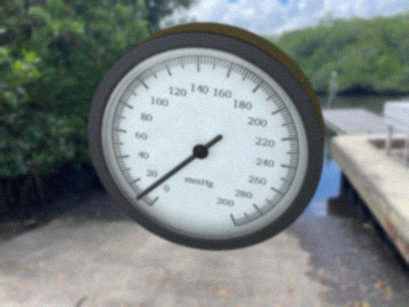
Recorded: 10 mmHg
